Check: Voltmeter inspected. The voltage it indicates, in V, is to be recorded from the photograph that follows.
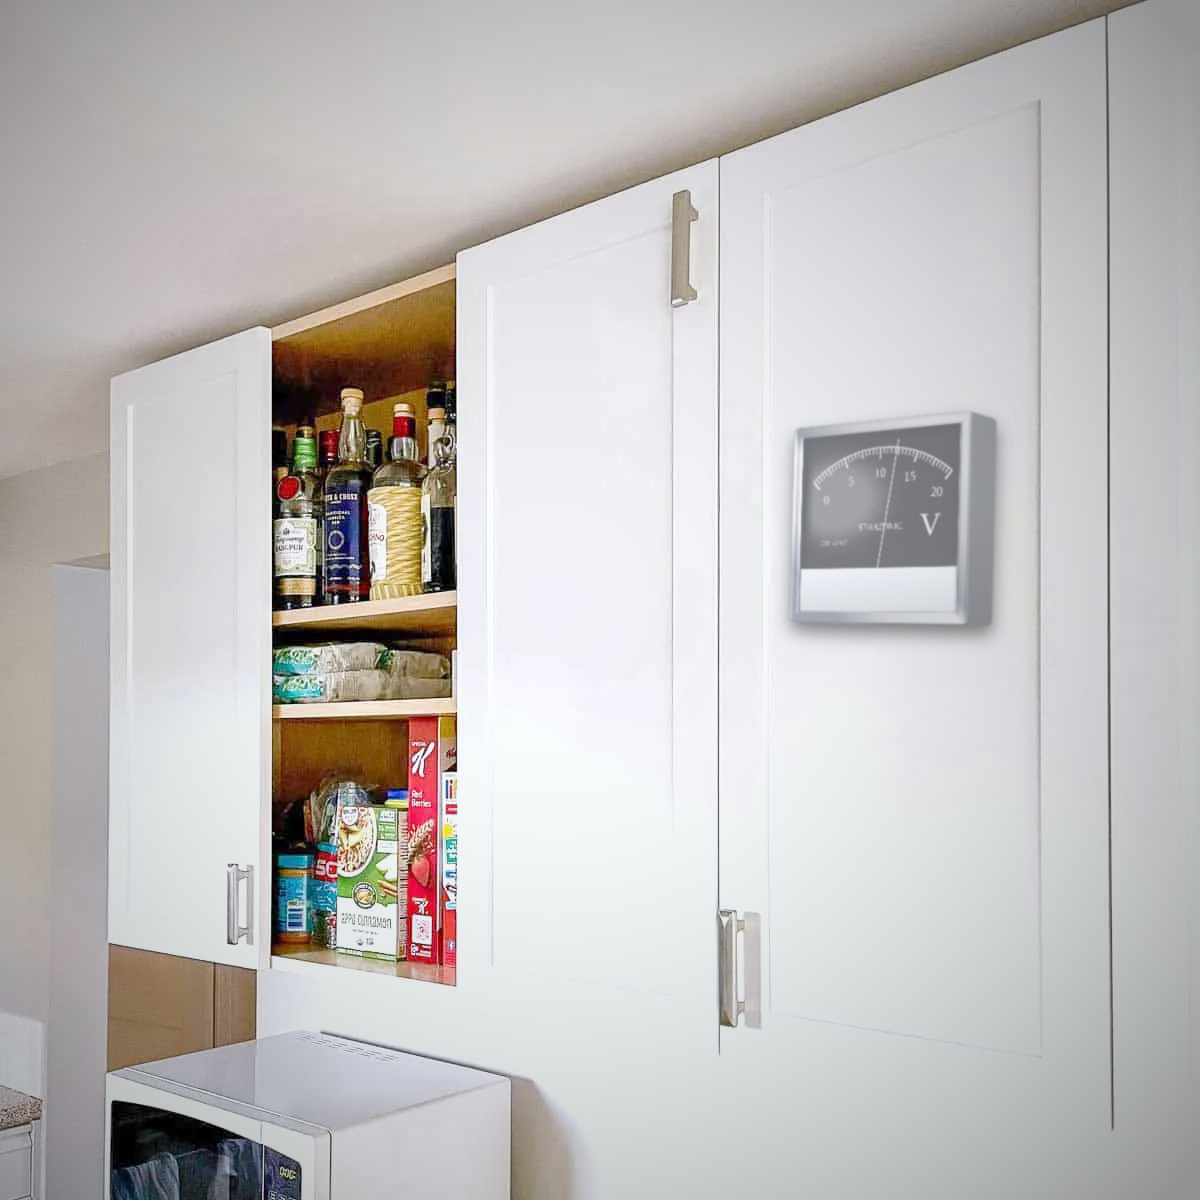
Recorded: 12.5 V
